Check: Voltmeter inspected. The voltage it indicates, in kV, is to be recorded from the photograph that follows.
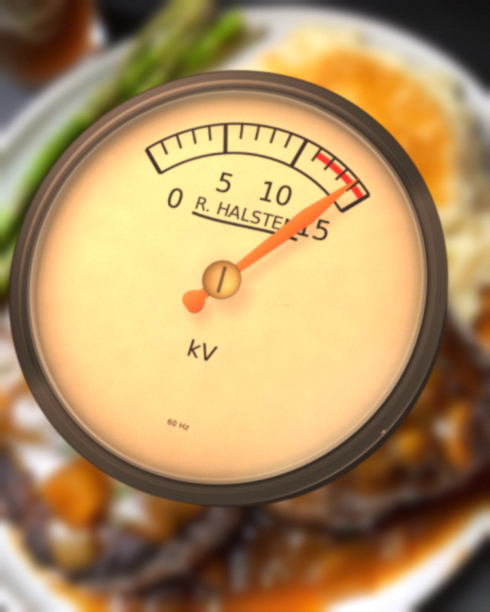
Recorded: 14 kV
